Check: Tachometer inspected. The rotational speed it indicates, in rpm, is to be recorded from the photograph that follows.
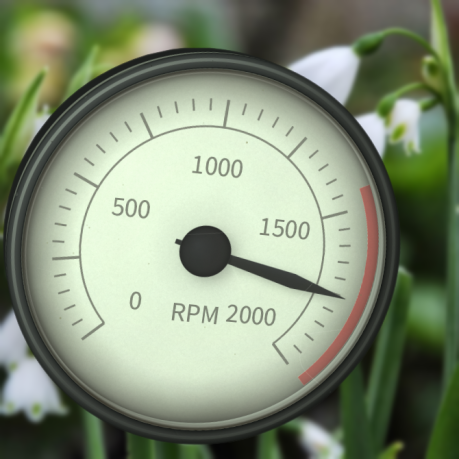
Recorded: 1750 rpm
